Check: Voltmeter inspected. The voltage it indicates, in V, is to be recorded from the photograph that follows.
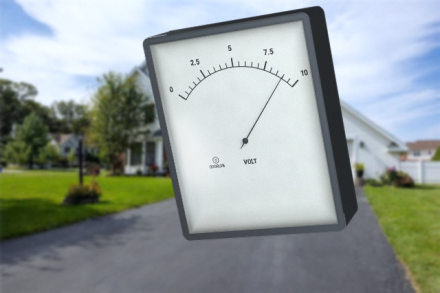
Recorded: 9 V
